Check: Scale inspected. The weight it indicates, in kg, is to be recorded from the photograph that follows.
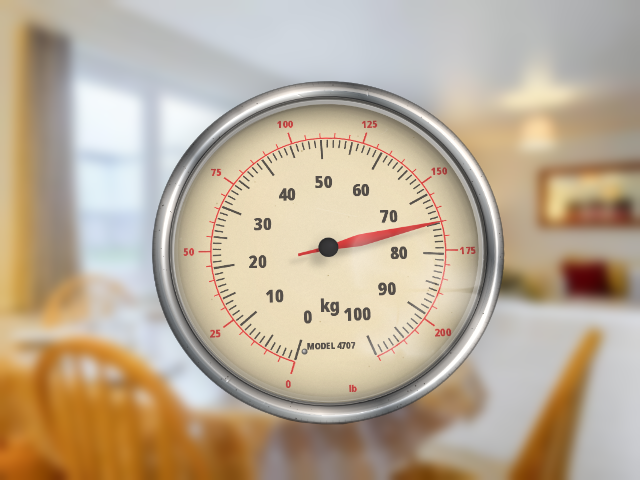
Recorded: 75 kg
